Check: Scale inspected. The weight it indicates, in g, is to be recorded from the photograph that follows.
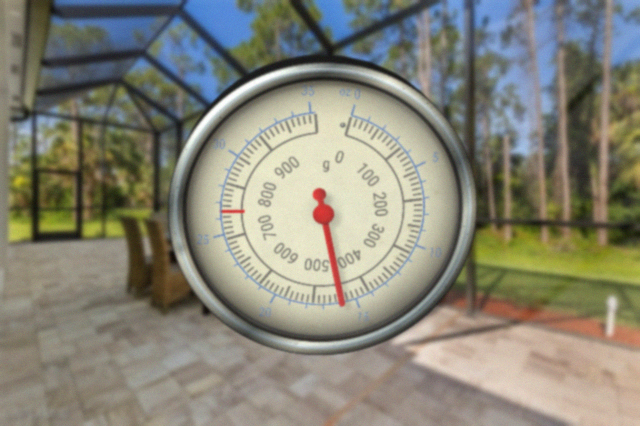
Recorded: 450 g
